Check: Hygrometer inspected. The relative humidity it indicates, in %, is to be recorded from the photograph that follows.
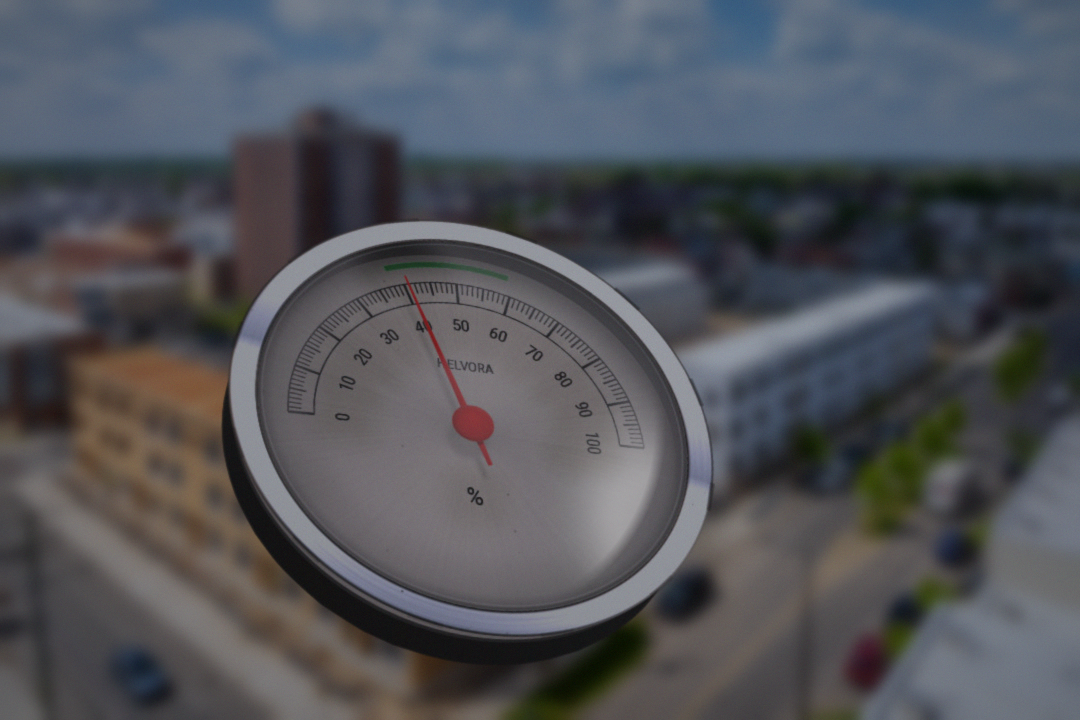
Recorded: 40 %
